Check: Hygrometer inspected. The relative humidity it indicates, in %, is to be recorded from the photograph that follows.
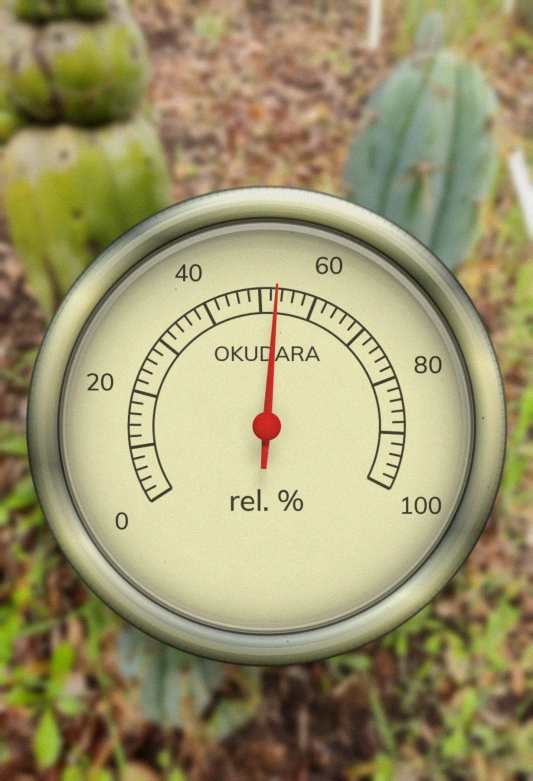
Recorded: 53 %
